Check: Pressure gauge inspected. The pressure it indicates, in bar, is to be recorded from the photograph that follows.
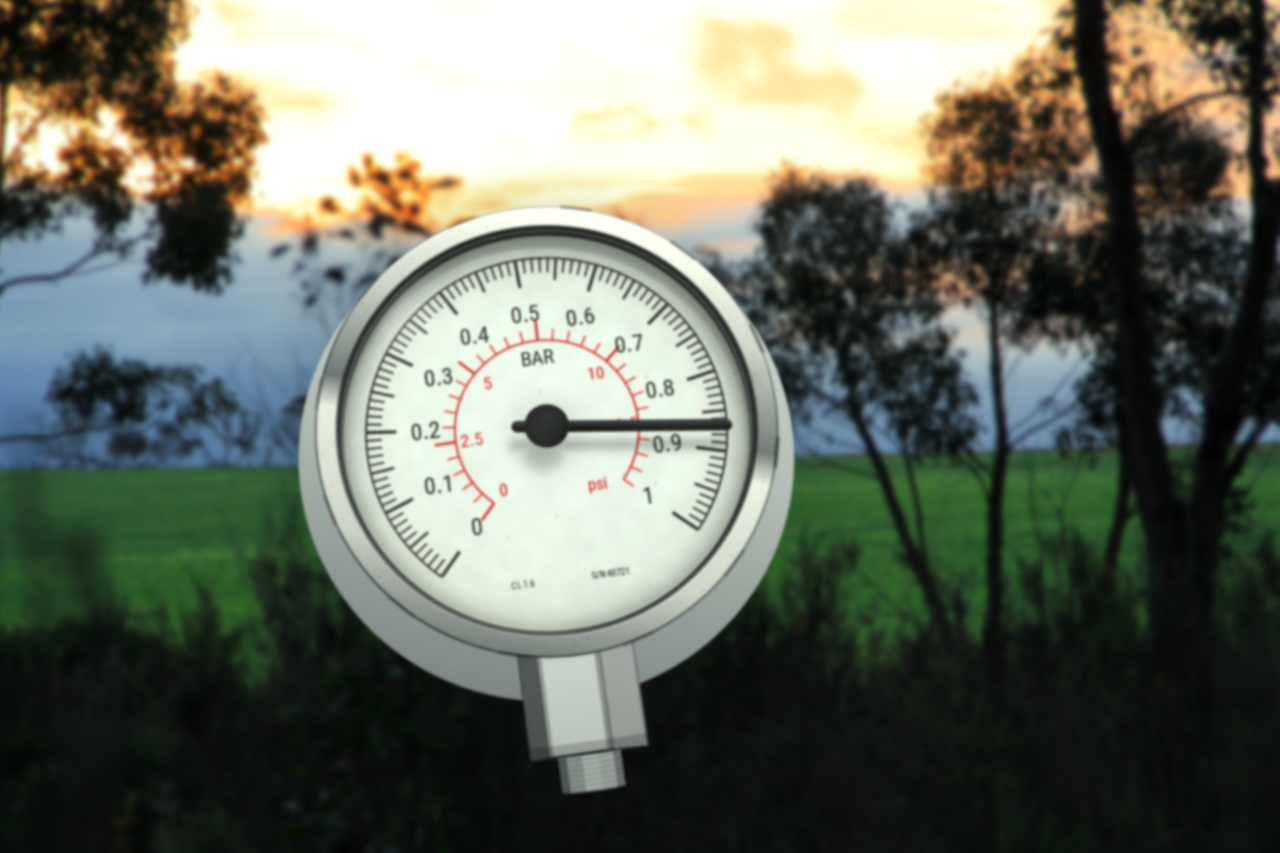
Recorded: 0.87 bar
